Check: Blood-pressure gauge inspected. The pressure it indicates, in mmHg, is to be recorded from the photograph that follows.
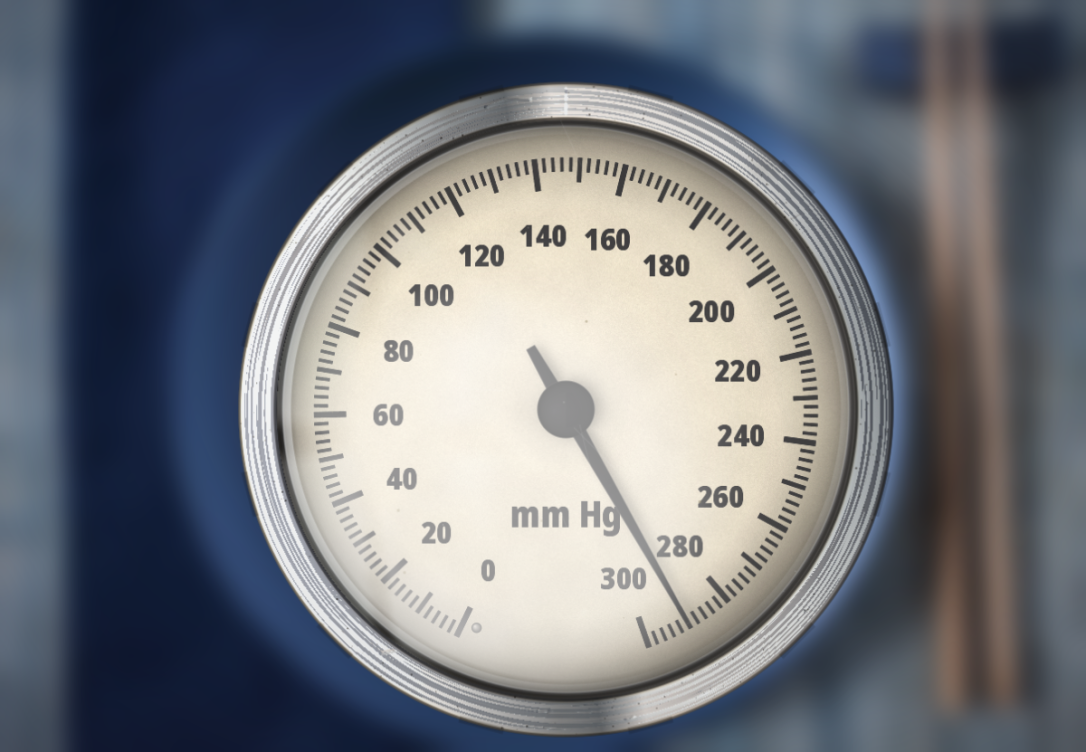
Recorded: 290 mmHg
